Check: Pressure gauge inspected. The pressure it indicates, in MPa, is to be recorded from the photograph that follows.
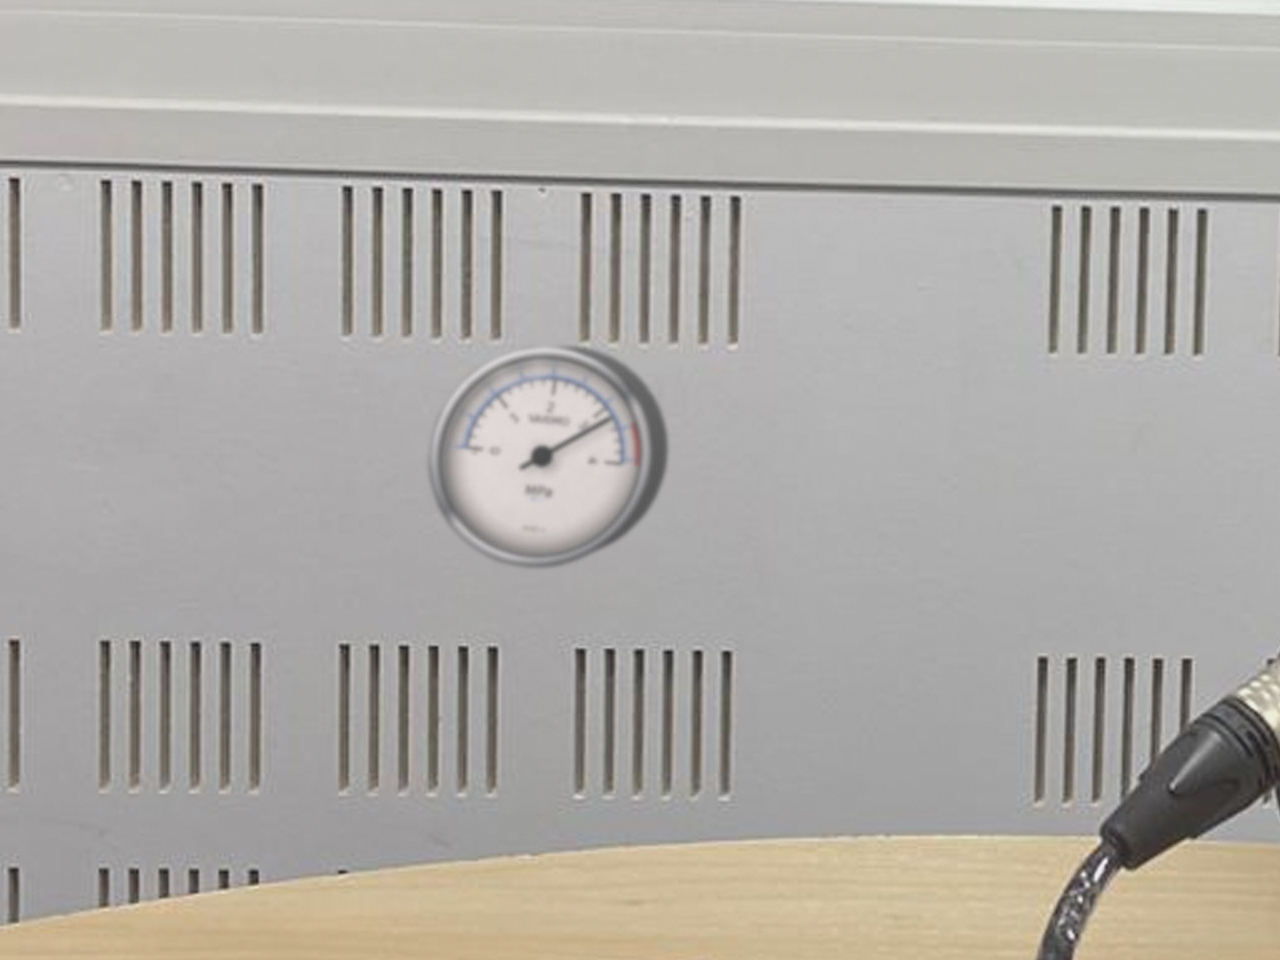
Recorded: 3.2 MPa
